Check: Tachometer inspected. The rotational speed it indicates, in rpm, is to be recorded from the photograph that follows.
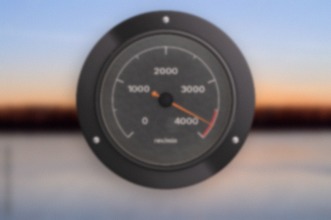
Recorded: 3750 rpm
